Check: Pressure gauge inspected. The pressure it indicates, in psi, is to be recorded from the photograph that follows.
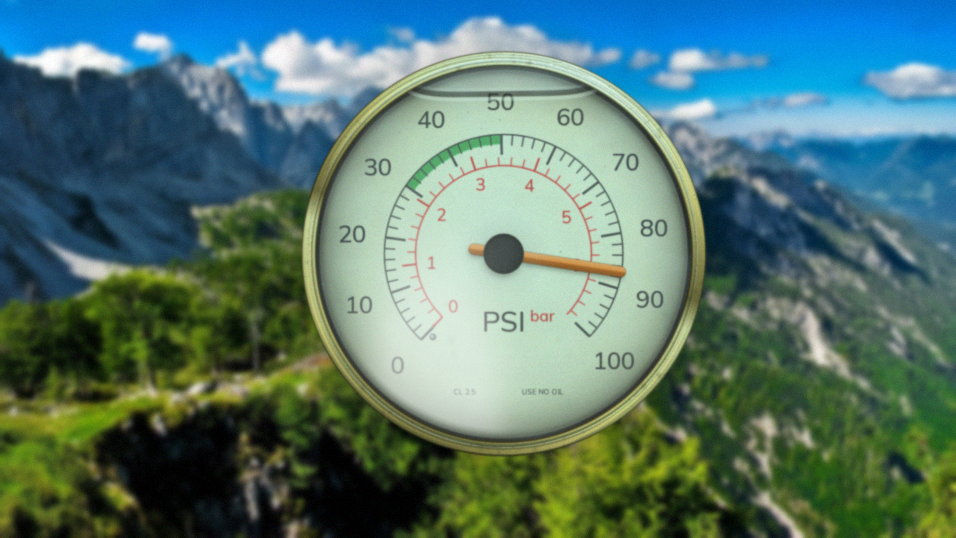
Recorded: 87 psi
